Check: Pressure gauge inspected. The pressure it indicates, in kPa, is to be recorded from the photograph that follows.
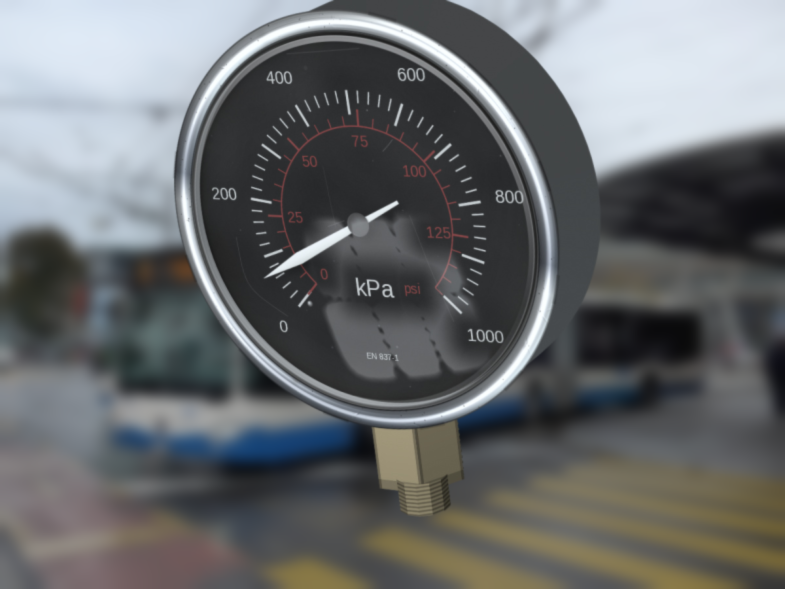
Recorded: 70 kPa
